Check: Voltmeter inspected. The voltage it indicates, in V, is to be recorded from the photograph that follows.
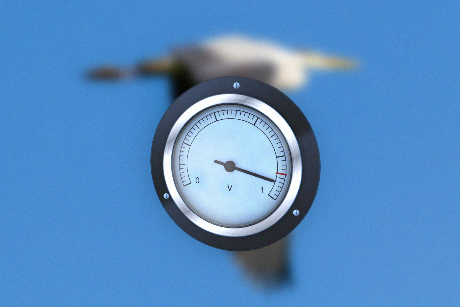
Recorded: 0.92 V
